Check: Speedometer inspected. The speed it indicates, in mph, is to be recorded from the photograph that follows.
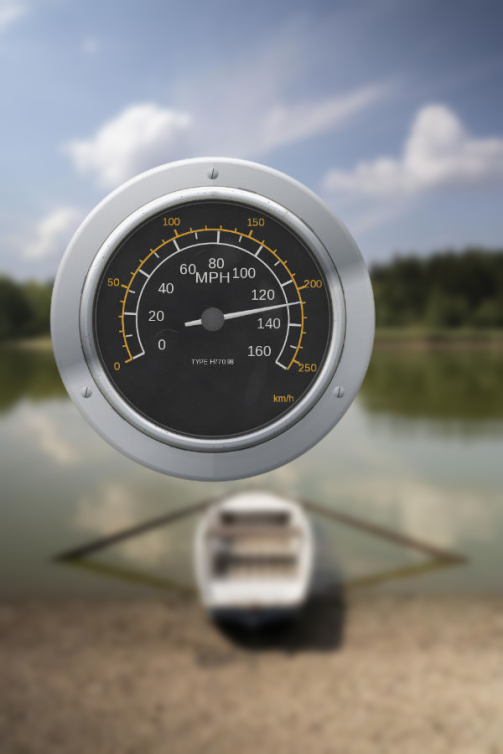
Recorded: 130 mph
